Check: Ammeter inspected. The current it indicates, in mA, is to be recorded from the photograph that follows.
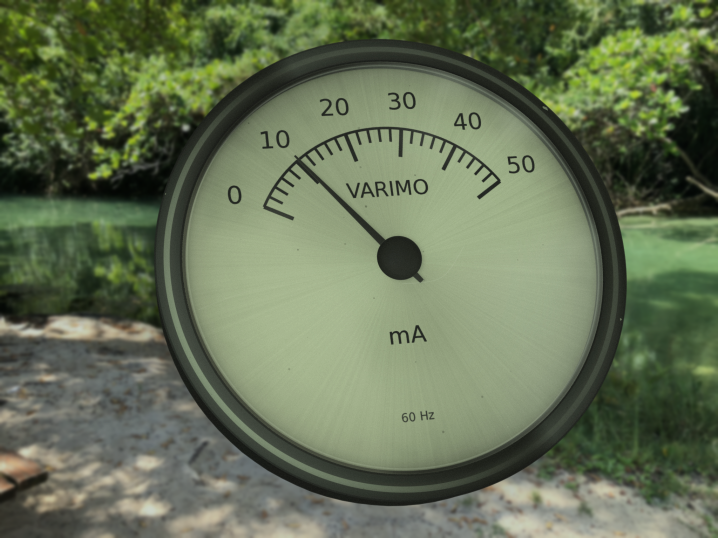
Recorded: 10 mA
